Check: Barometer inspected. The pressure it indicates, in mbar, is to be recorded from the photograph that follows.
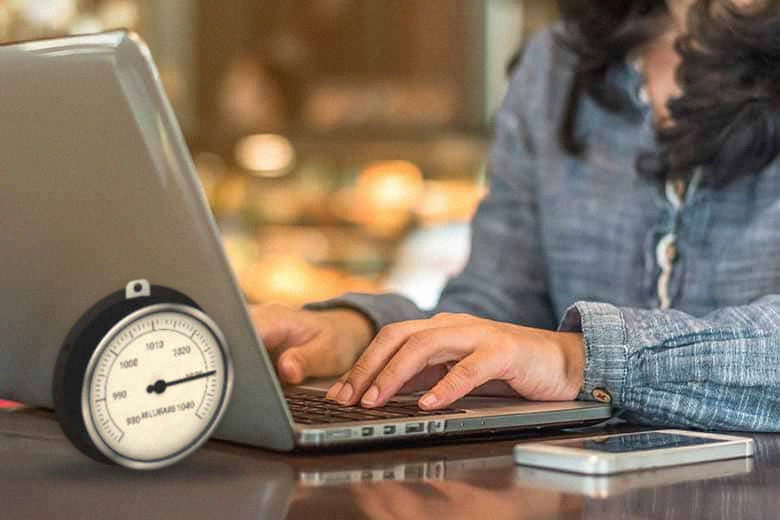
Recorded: 1030 mbar
